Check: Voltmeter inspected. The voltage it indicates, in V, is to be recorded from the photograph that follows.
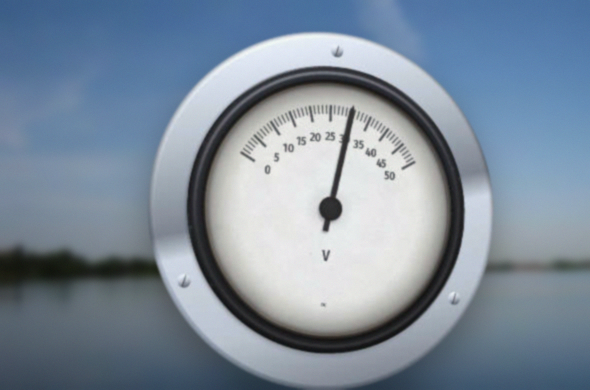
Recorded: 30 V
